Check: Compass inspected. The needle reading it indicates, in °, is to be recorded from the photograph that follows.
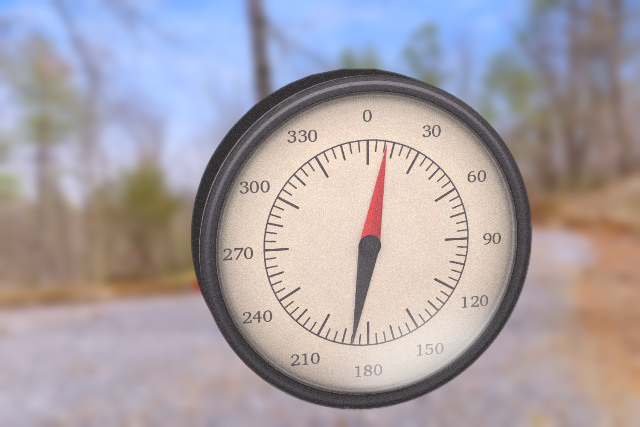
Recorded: 10 °
